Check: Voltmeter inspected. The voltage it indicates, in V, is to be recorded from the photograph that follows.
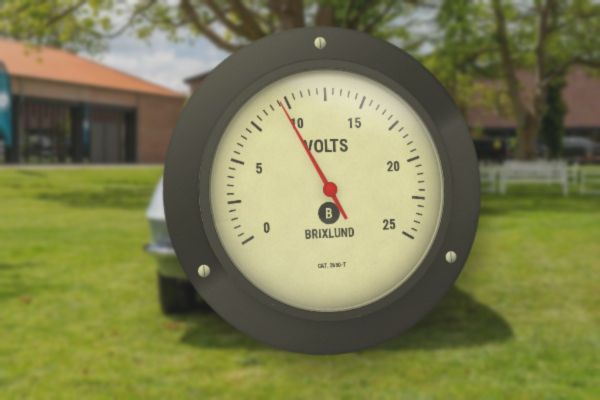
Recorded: 9.5 V
